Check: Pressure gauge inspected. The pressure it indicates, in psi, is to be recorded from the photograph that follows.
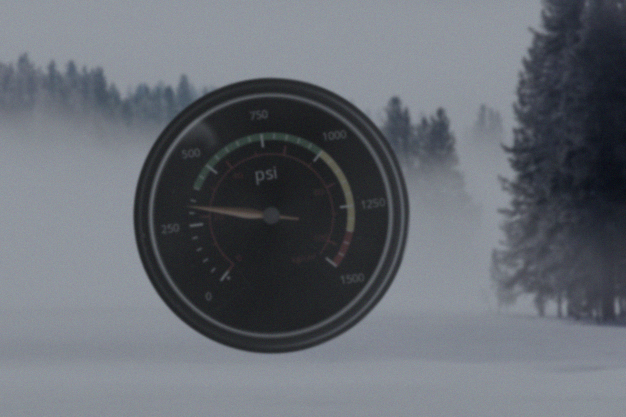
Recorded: 325 psi
